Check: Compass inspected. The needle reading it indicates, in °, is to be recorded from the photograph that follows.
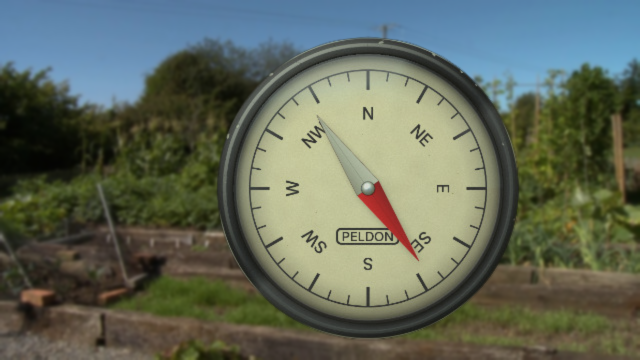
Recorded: 145 °
